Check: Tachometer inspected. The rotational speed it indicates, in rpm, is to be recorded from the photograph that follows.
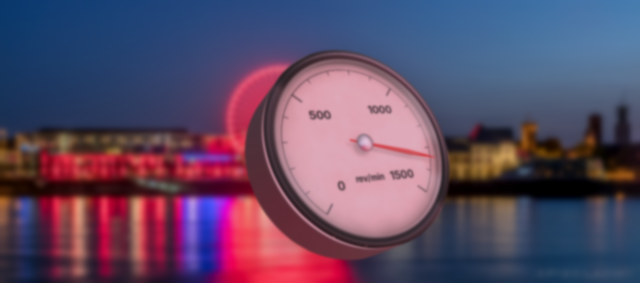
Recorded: 1350 rpm
